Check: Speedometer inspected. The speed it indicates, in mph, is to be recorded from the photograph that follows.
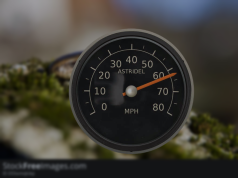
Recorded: 62.5 mph
